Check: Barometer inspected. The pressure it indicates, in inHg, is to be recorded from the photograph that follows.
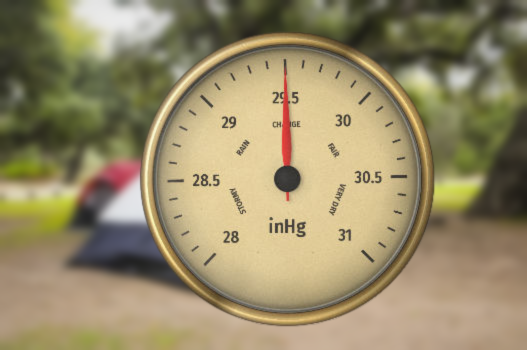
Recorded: 29.5 inHg
